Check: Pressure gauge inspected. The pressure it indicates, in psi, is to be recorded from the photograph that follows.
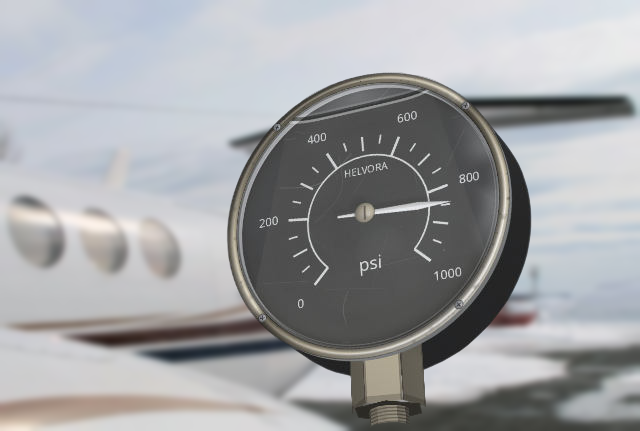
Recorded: 850 psi
